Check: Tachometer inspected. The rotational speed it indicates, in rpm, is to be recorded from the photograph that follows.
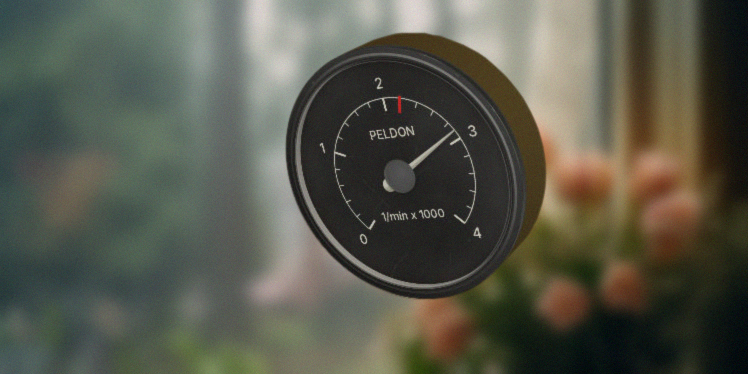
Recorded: 2900 rpm
